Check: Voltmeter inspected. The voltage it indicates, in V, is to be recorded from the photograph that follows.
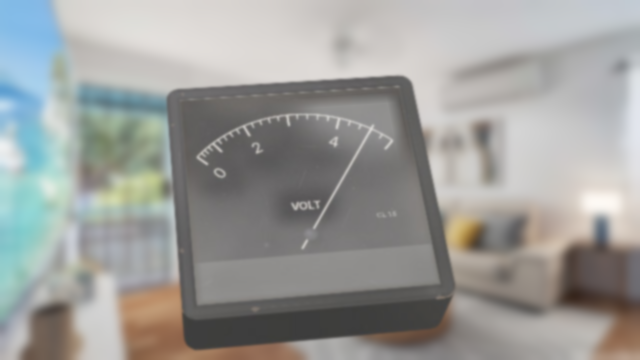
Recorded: 4.6 V
